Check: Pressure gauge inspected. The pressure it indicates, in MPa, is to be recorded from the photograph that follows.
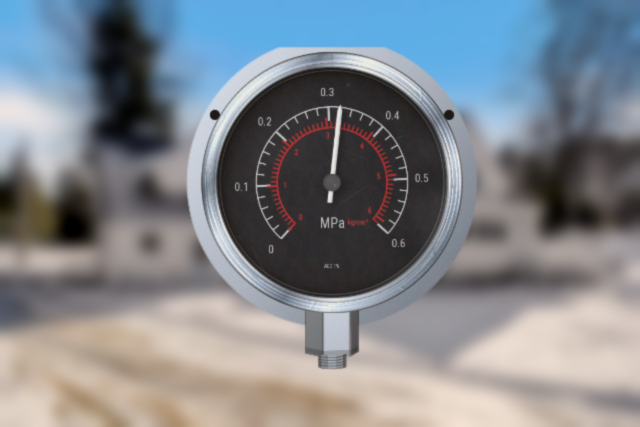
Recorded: 0.32 MPa
